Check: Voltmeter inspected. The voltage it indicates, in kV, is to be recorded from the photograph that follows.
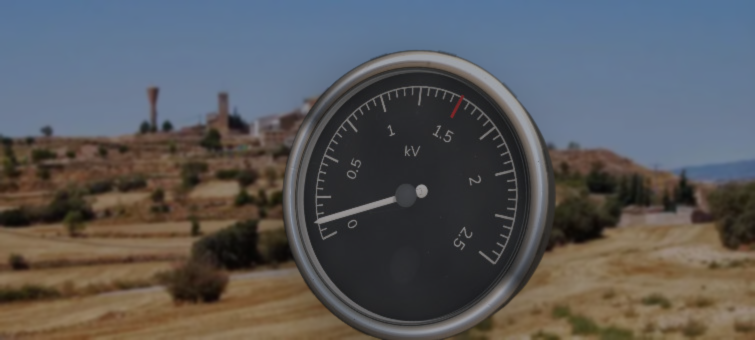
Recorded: 0.1 kV
